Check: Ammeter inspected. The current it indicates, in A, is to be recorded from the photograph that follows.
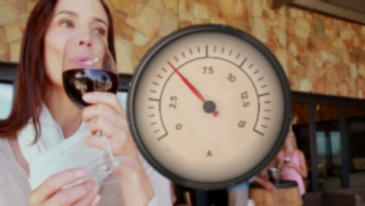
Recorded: 5 A
